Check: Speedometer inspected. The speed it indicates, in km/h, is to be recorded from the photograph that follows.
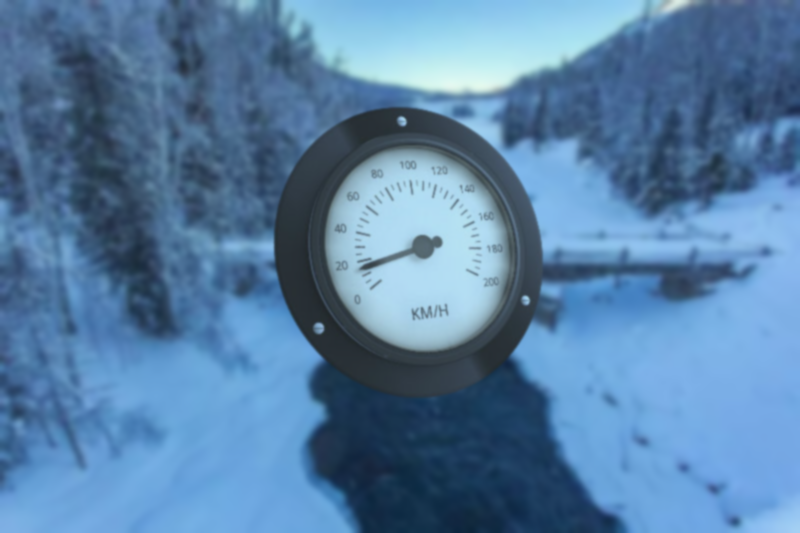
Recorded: 15 km/h
